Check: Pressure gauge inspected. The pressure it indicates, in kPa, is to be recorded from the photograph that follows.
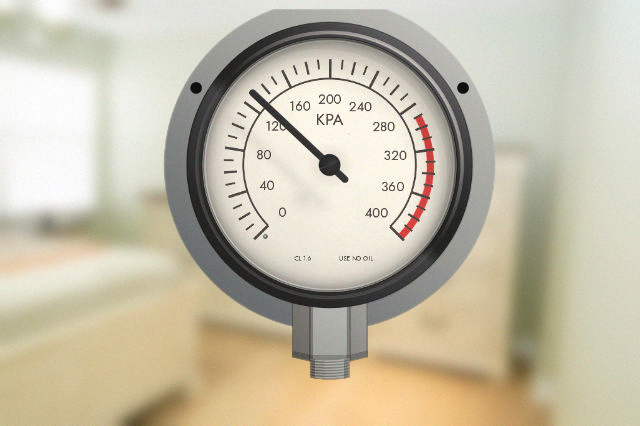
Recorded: 130 kPa
